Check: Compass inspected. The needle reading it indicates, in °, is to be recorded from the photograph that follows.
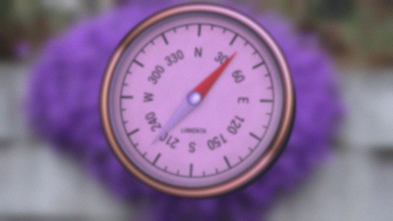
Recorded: 40 °
